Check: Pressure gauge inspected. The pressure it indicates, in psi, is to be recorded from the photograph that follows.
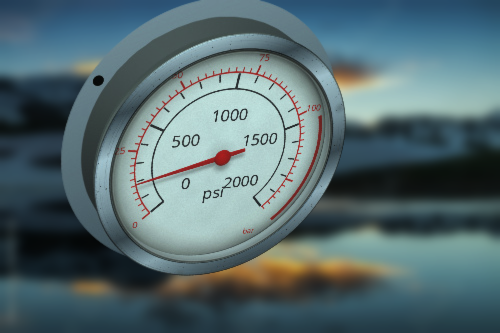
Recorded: 200 psi
